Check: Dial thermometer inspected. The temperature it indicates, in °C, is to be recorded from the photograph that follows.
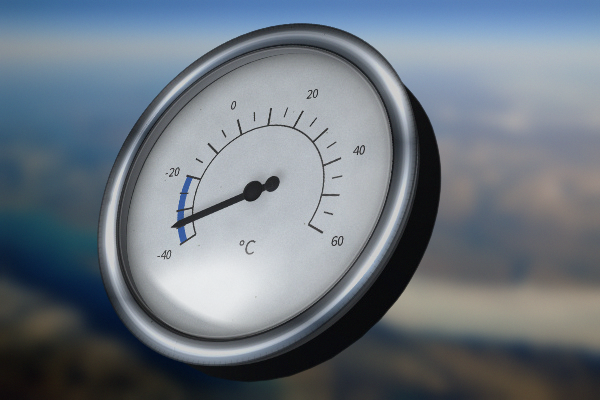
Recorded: -35 °C
